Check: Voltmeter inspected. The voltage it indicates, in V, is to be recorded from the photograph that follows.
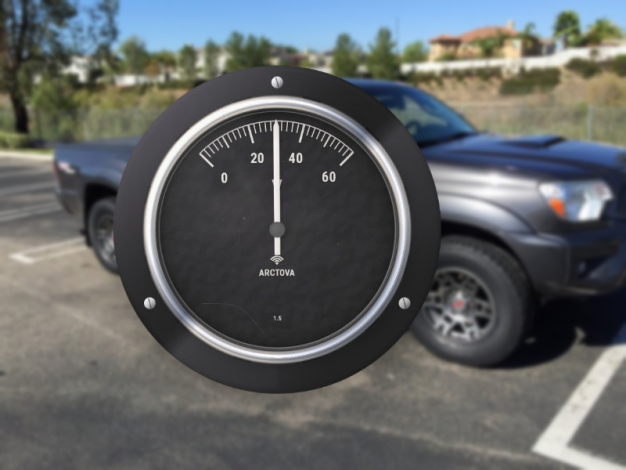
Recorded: 30 V
